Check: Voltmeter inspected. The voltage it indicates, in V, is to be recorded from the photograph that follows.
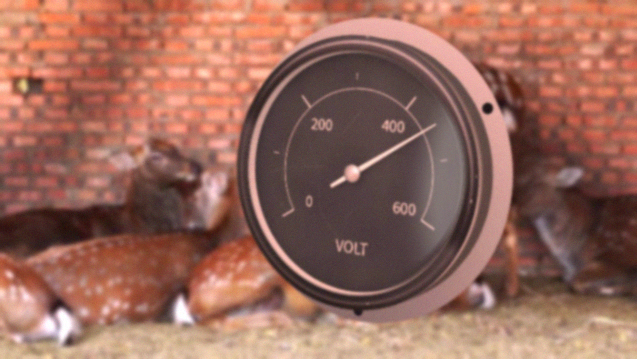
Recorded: 450 V
